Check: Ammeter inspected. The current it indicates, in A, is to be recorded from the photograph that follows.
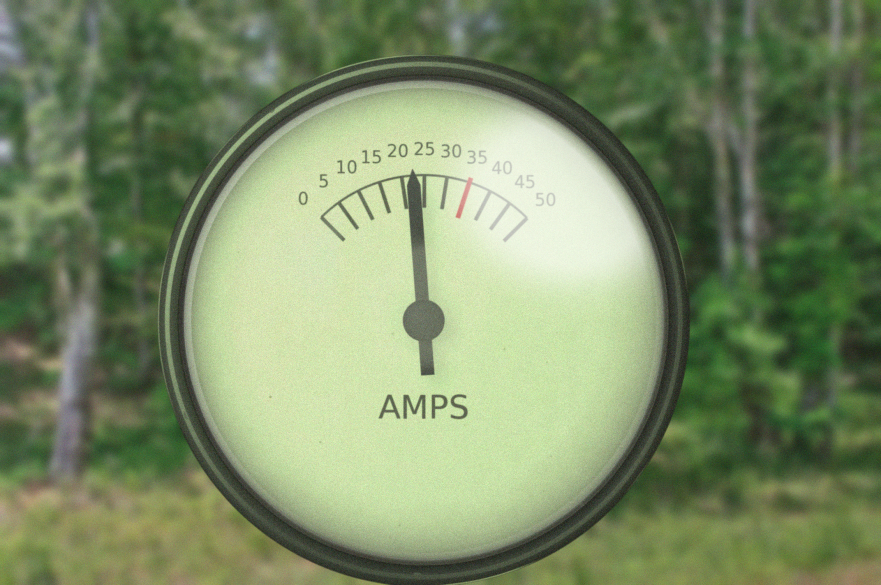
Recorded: 22.5 A
